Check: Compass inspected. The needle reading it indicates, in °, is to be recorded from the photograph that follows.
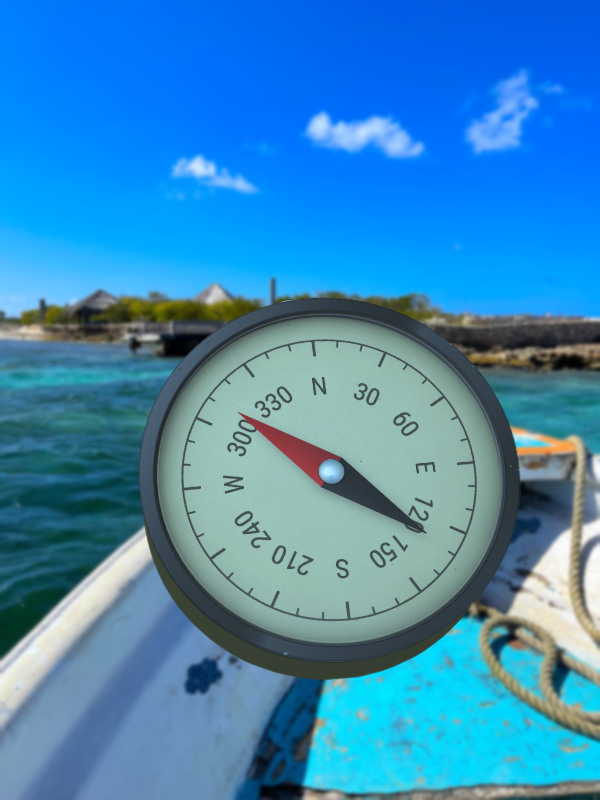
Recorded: 310 °
